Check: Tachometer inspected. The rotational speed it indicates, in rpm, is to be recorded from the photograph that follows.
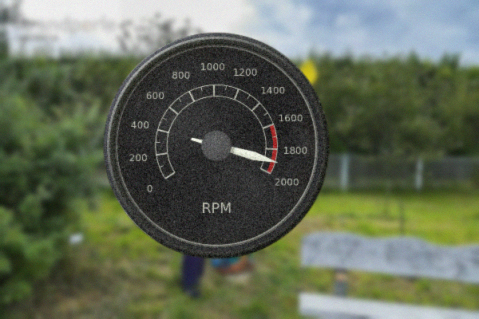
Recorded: 1900 rpm
